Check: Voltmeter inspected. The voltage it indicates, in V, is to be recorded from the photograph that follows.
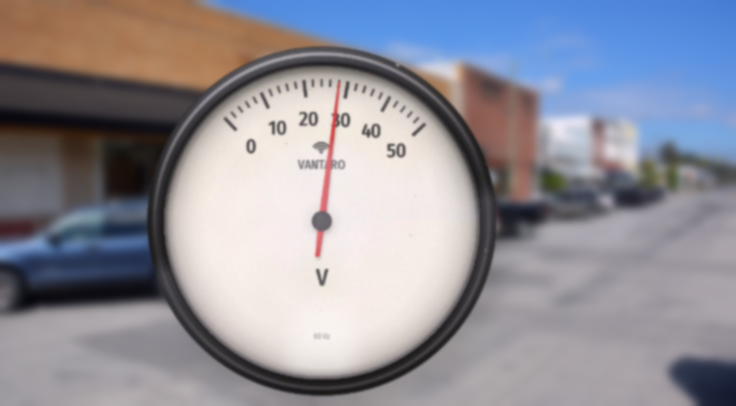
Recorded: 28 V
